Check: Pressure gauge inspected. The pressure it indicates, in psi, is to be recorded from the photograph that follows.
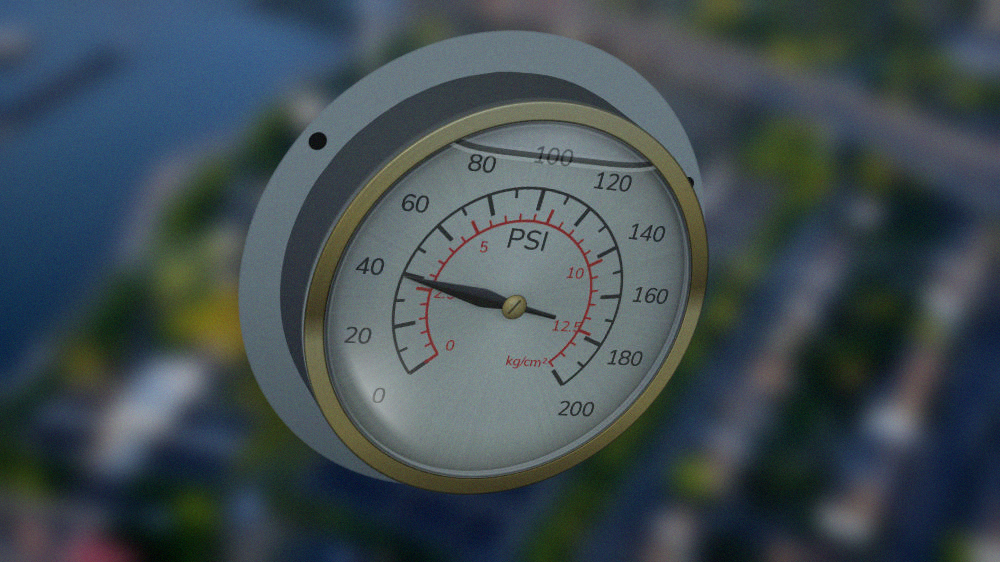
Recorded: 40 psi
